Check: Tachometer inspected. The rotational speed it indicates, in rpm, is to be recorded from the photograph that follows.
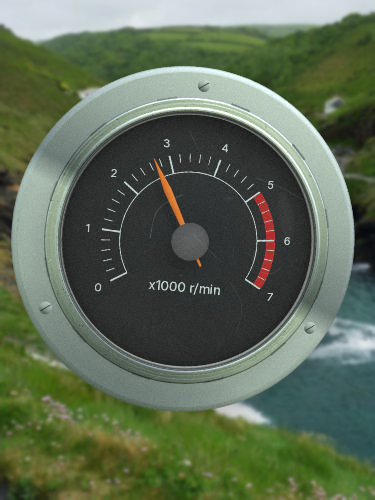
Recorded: 2700 rpm
